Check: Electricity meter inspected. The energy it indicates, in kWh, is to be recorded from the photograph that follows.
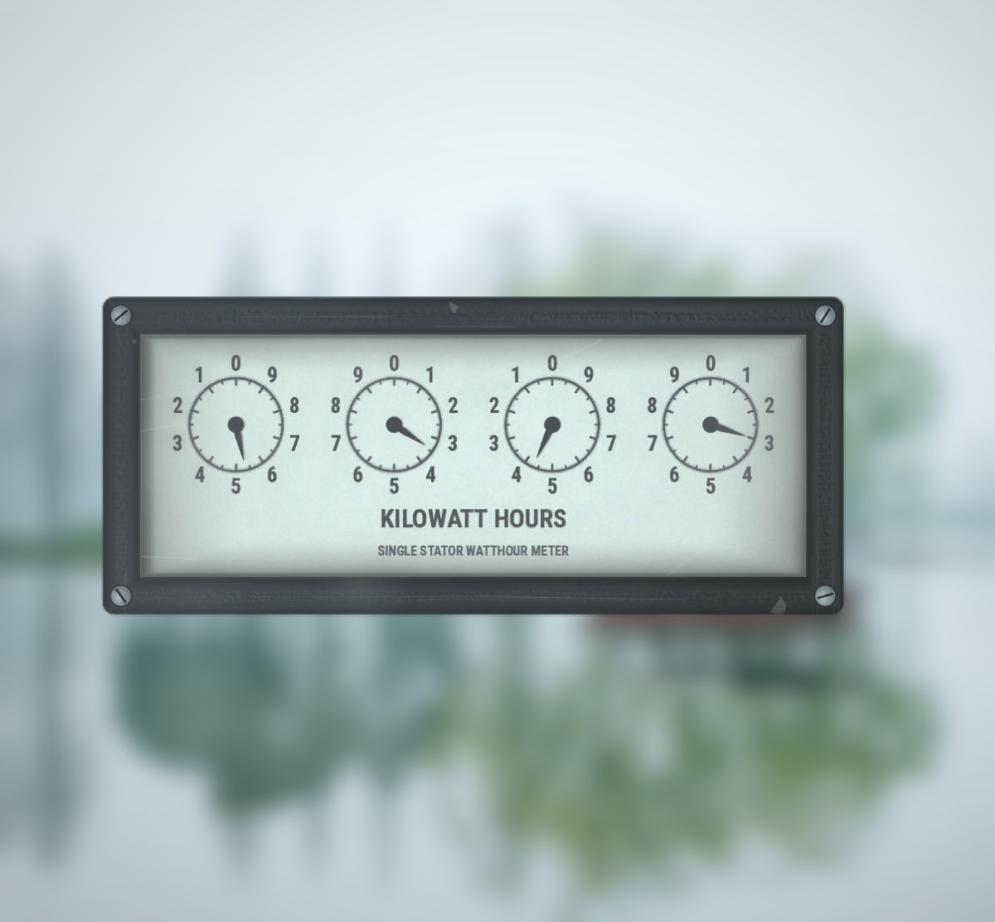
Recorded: 5343 kWh
